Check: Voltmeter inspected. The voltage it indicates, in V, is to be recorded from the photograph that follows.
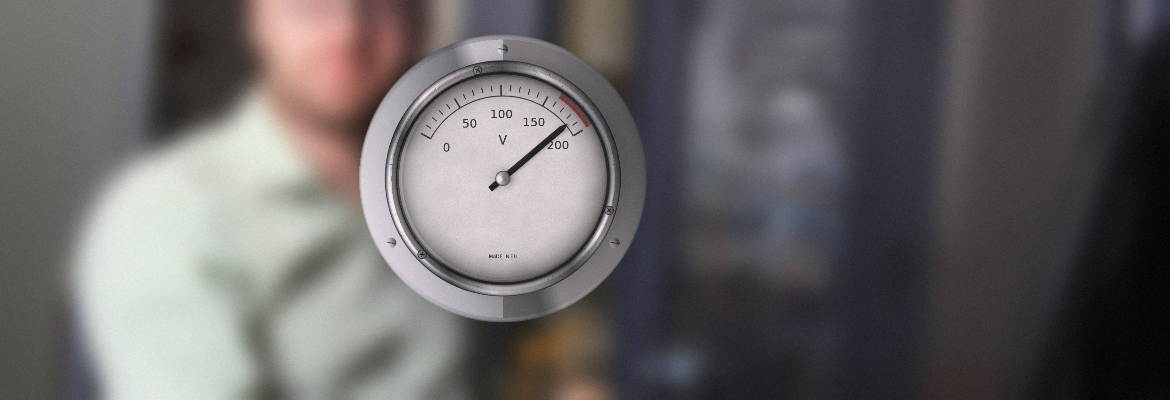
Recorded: 185 V
